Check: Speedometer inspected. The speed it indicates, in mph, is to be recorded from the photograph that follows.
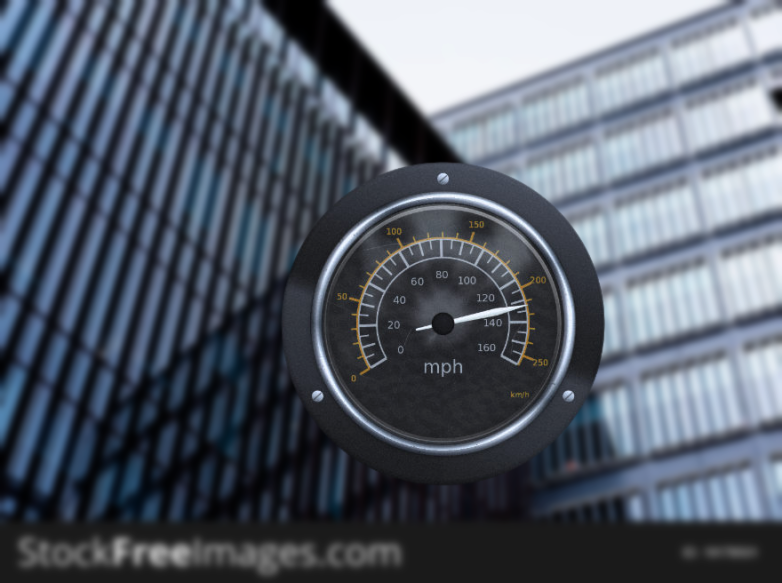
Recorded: 132.5 mph
